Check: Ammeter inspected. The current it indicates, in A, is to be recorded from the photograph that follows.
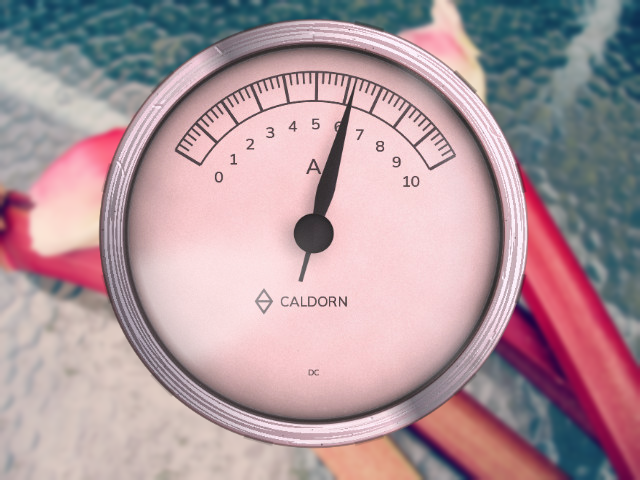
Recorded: 6.2 A
